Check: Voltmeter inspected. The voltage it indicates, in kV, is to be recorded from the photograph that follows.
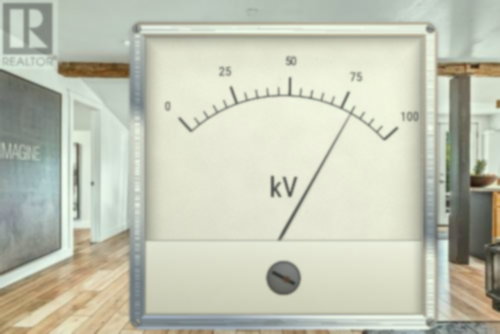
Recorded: 80 kV
